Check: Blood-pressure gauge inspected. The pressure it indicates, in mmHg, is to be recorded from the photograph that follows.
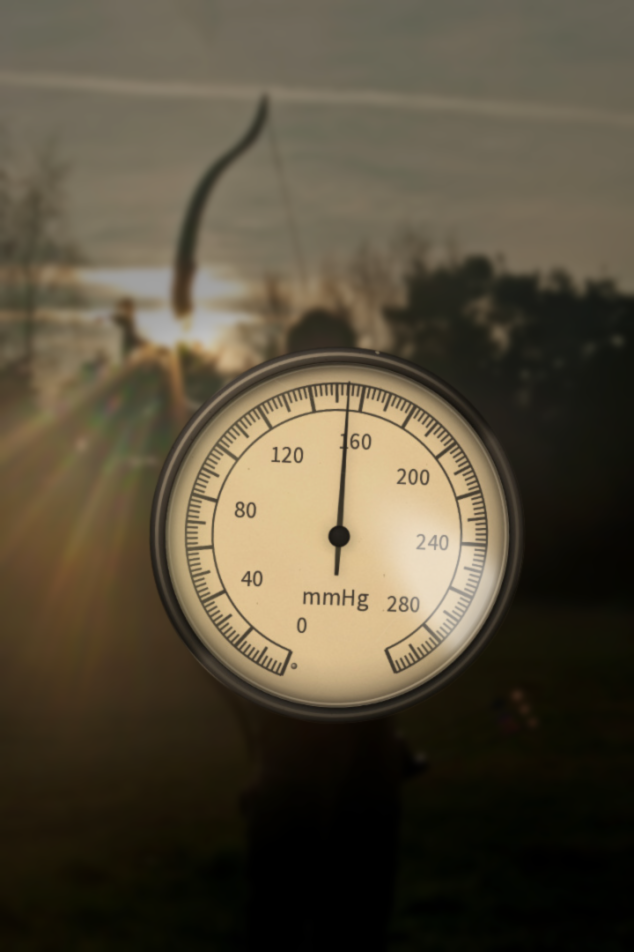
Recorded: 154 mmHg
